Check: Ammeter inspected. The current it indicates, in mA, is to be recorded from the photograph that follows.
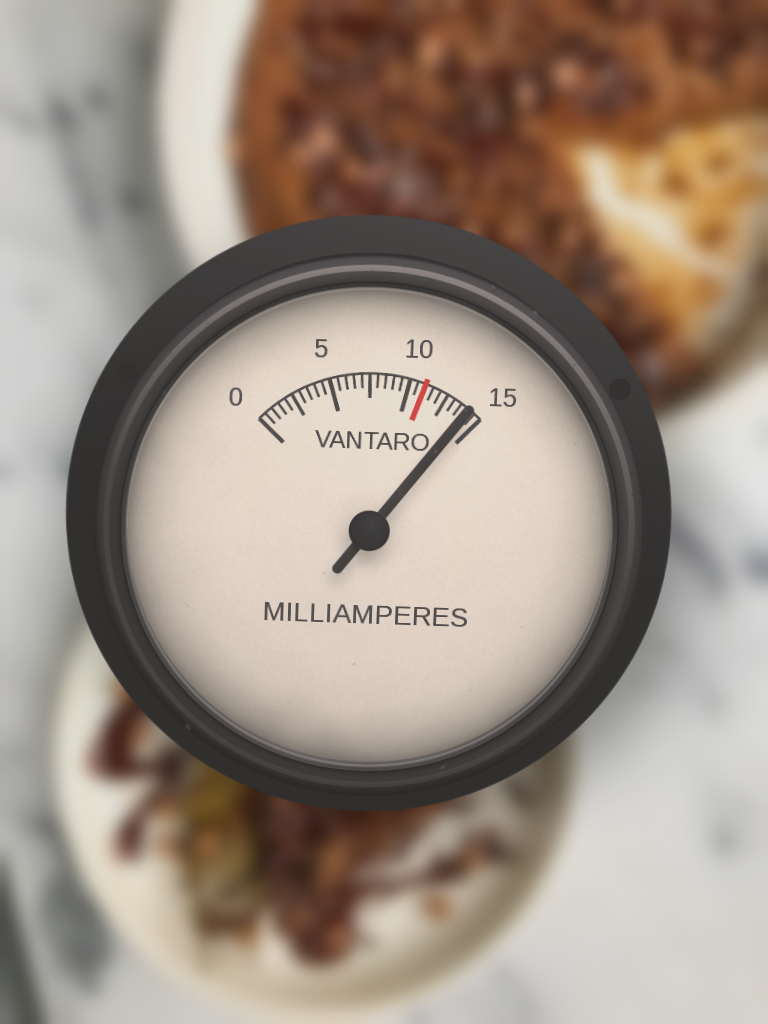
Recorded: 14 mA
